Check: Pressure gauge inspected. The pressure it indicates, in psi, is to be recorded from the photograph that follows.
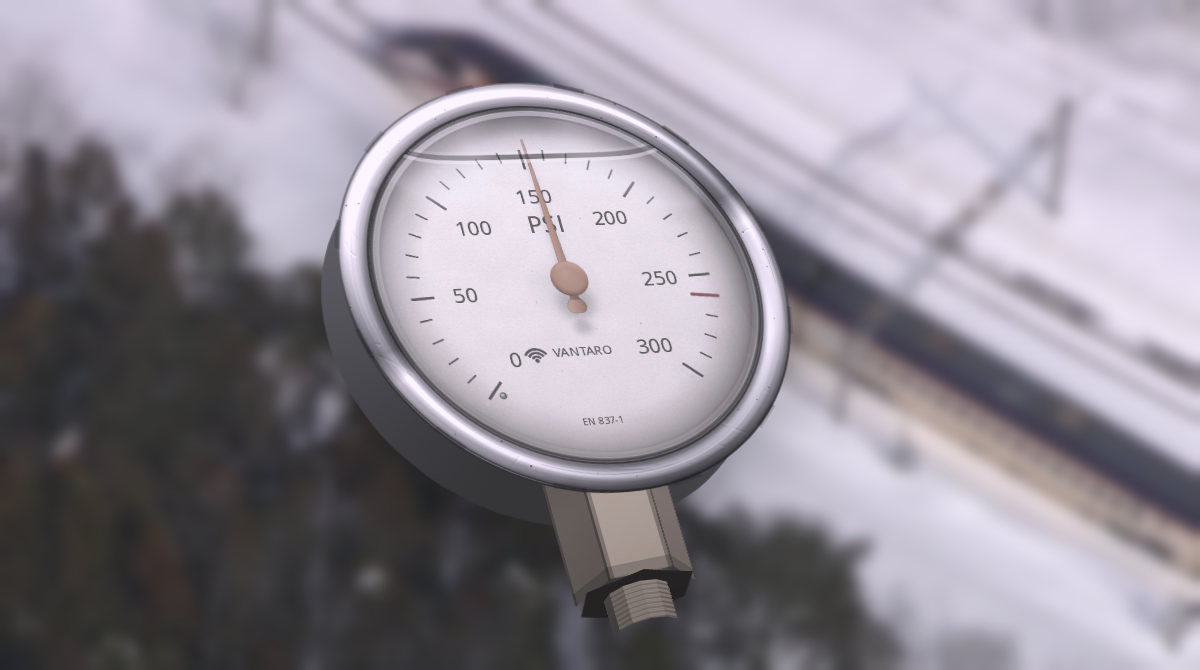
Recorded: 150 psi
